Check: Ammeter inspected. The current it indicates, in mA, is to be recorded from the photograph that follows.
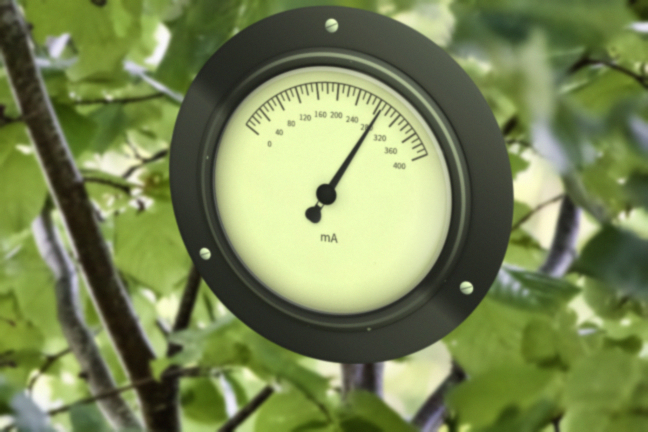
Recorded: 290 mA
